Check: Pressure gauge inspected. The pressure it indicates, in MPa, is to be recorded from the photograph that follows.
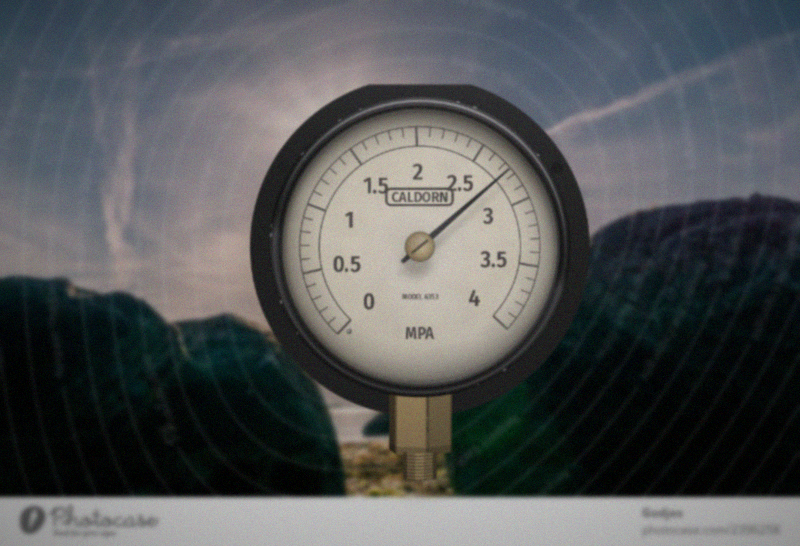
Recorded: 2.75 MPa
